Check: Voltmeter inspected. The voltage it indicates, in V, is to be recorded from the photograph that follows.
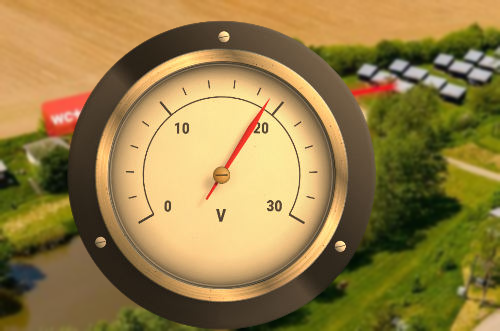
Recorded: 19 V
